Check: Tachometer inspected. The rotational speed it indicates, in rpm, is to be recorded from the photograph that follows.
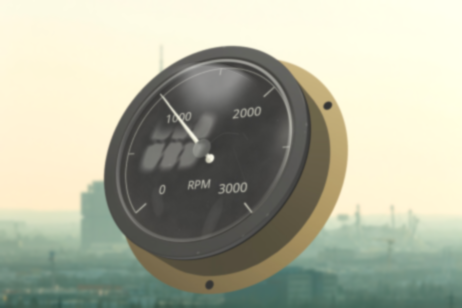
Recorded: 1000 rpm
